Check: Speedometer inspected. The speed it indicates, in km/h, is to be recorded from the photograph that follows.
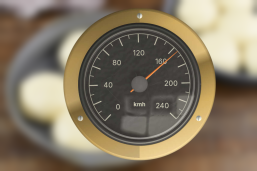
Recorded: 165 km/h
